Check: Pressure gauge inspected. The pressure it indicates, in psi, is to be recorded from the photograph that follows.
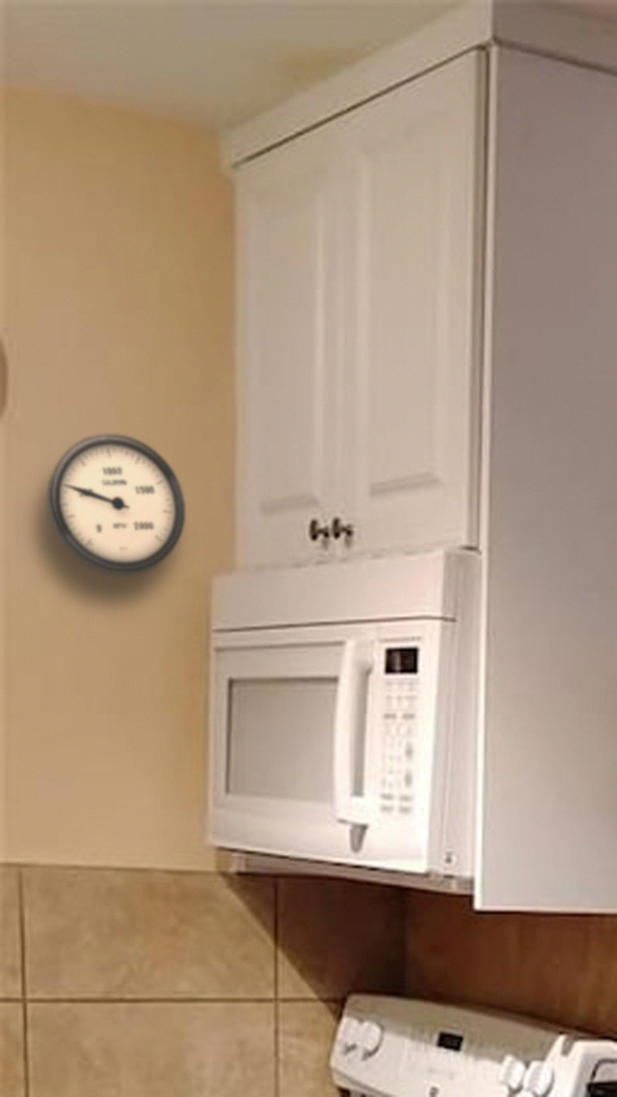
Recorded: 500 psi
